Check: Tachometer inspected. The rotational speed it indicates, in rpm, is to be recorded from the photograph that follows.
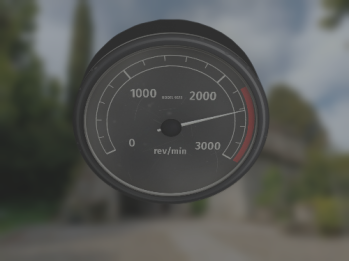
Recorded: 2400 rpm
